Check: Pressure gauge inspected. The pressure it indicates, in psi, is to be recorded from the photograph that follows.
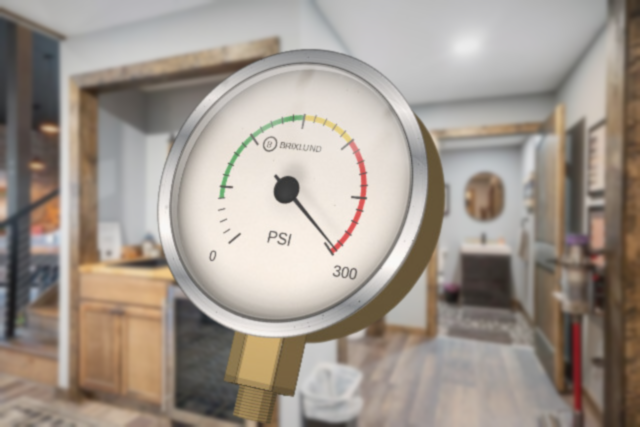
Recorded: 295 psi
